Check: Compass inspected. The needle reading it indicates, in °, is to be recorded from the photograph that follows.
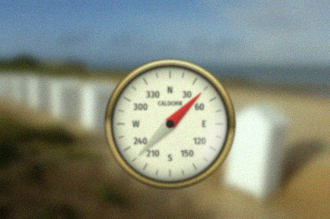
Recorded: 45 °
